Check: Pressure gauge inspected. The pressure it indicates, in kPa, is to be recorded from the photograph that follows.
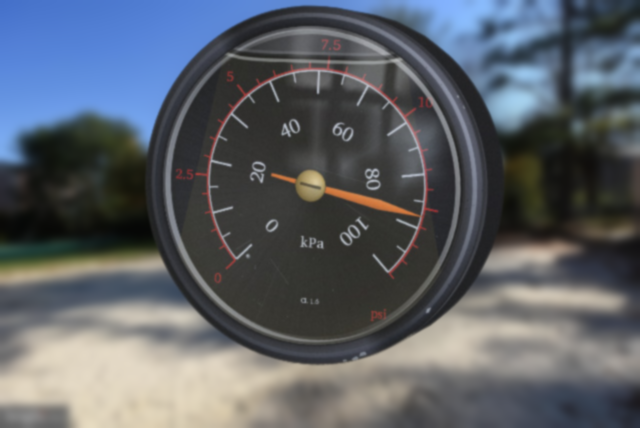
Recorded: 87.5 kPa
